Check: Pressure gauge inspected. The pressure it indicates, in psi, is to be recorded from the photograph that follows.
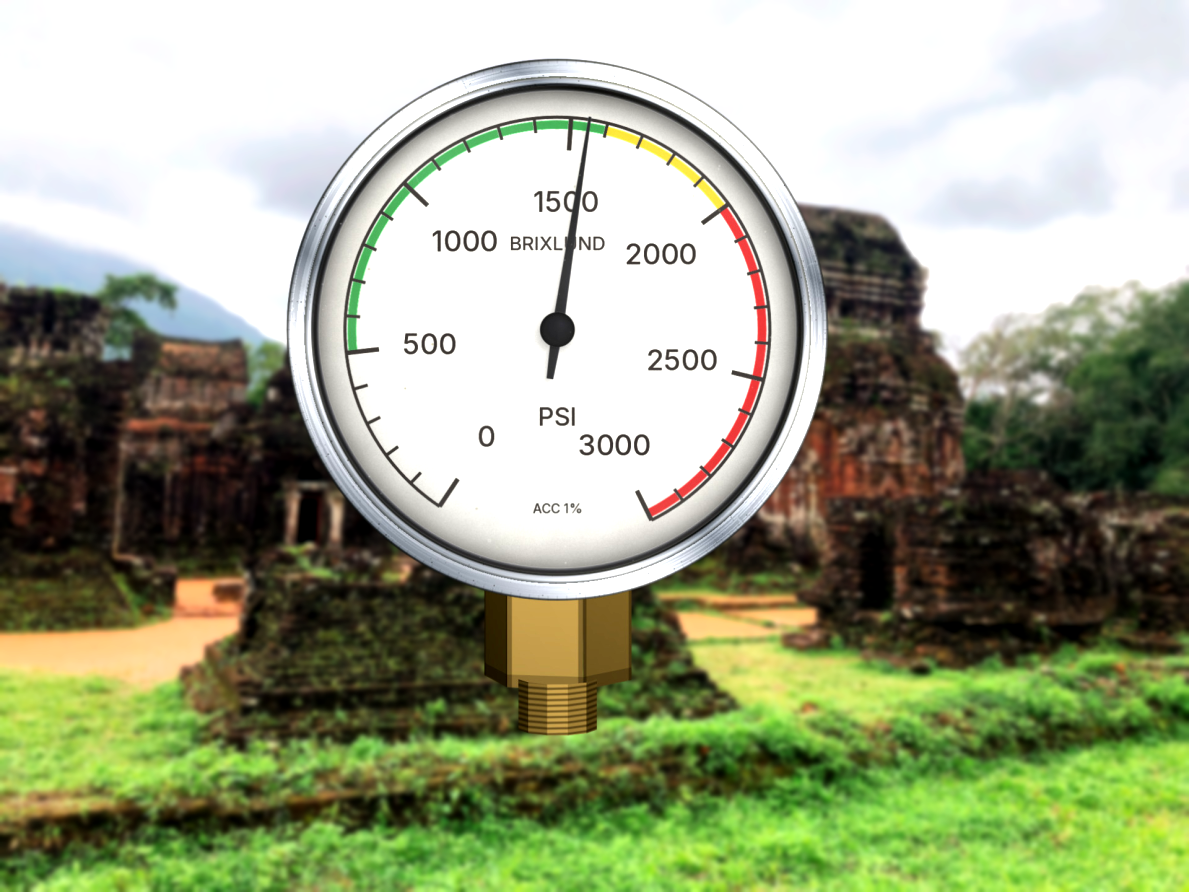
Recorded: 1550 psi
